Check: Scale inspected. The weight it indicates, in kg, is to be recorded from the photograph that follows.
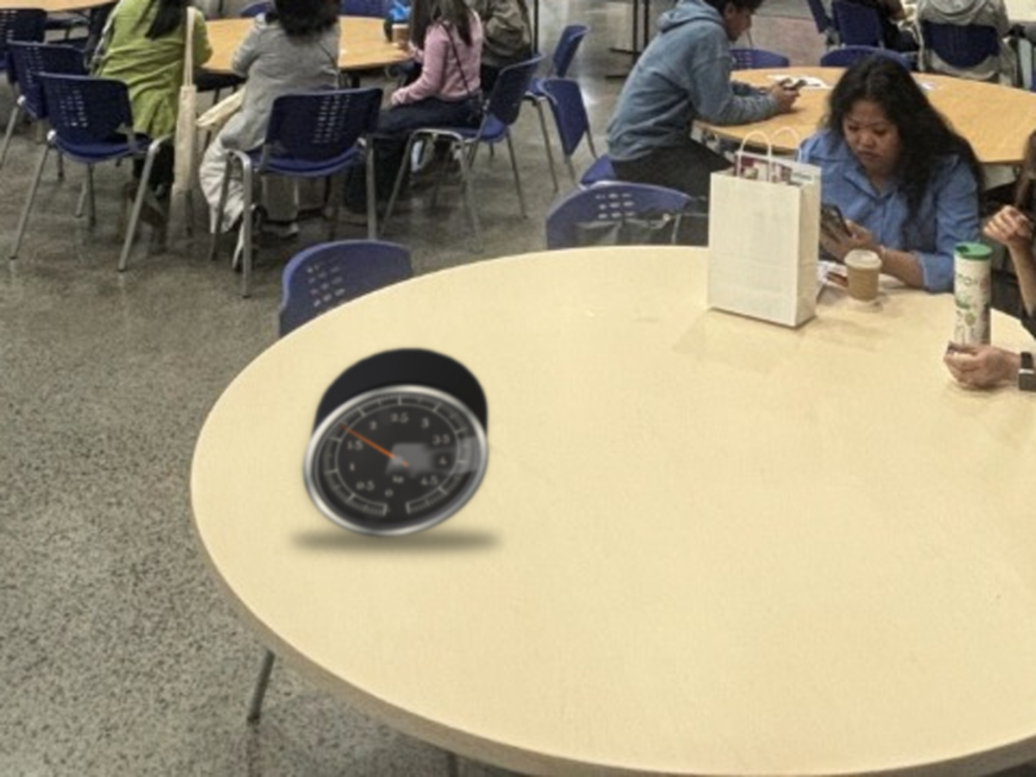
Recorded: 1.75 kg
